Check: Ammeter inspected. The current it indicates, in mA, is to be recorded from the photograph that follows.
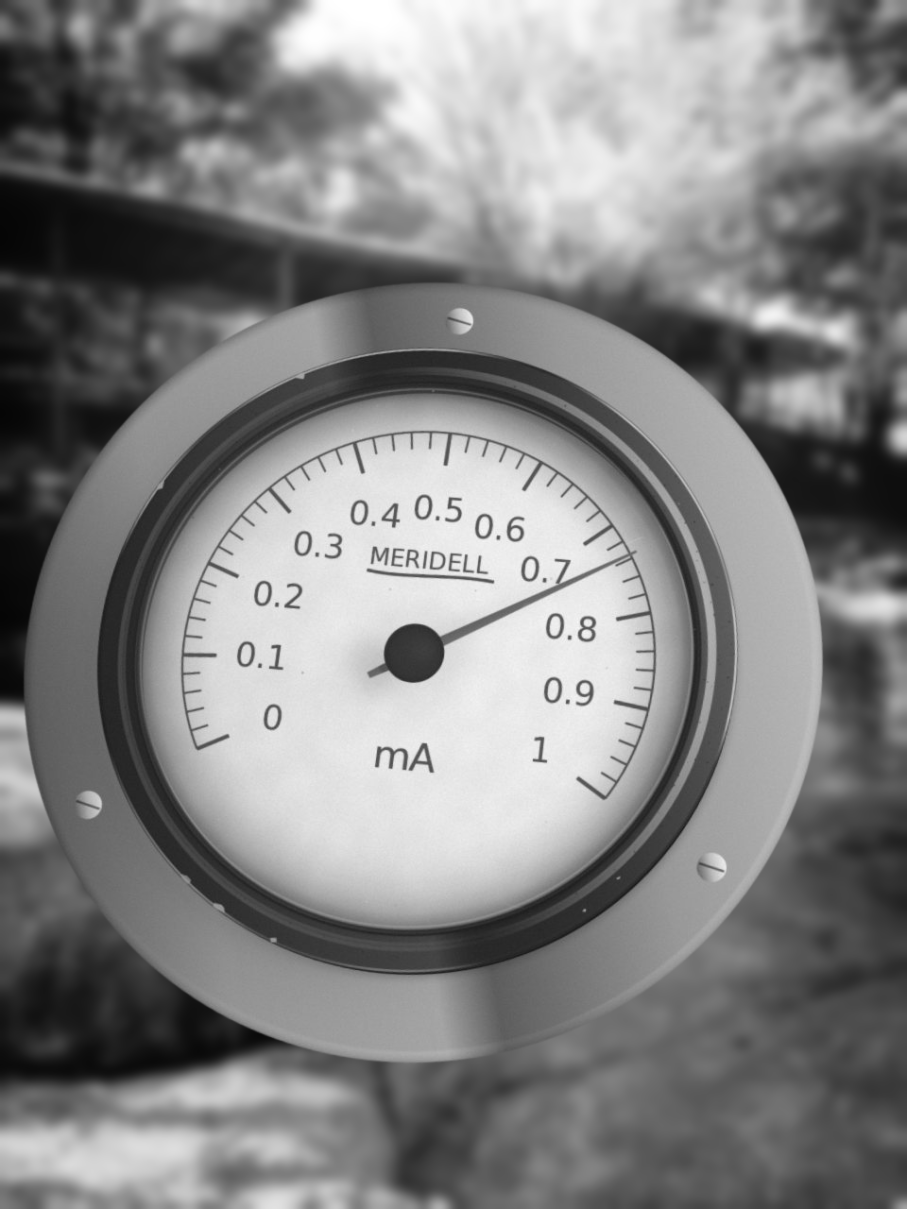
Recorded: 0.74 mA
